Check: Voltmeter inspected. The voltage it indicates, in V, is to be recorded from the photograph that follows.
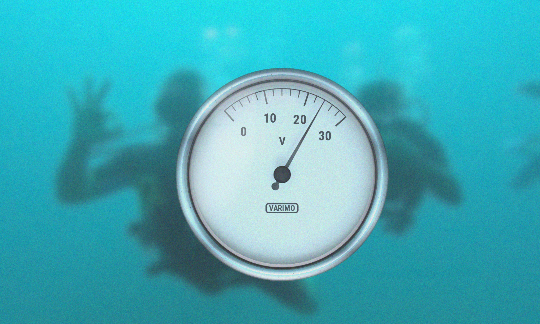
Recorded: 24 V
